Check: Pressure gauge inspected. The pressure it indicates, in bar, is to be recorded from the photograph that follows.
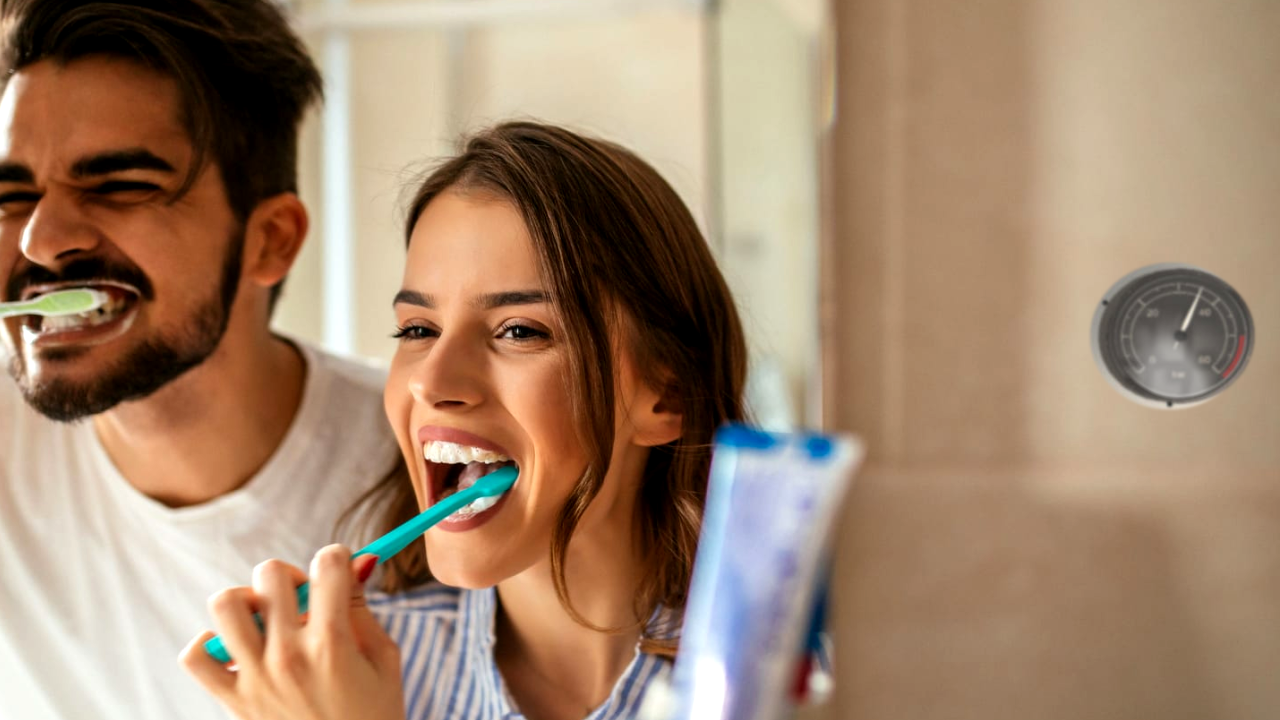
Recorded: 35 bar
